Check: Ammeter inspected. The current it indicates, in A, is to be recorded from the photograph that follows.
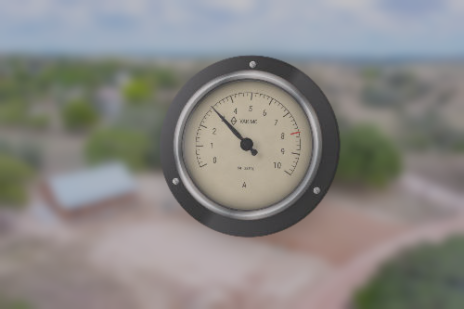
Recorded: 3 A
